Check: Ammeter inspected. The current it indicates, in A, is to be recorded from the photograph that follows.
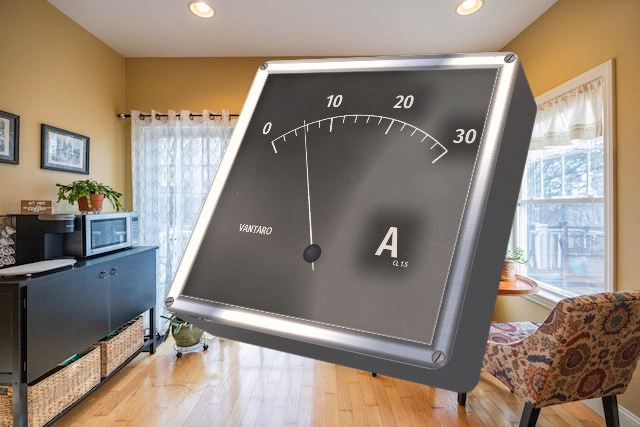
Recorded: 6 A
